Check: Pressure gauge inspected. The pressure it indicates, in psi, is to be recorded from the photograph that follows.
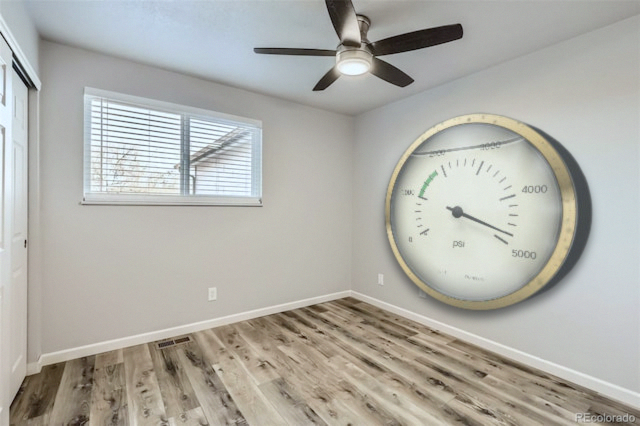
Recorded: 4800 psi
